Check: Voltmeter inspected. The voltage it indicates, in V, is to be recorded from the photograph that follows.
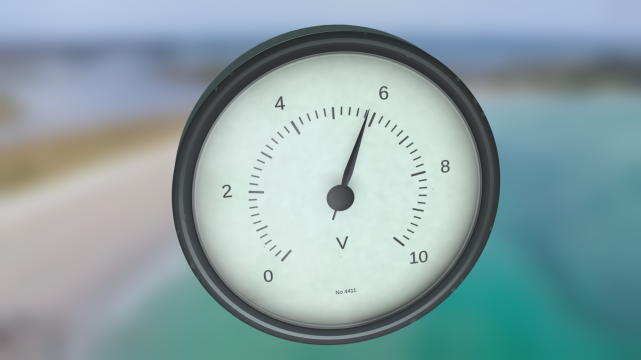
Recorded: 5.8 V
